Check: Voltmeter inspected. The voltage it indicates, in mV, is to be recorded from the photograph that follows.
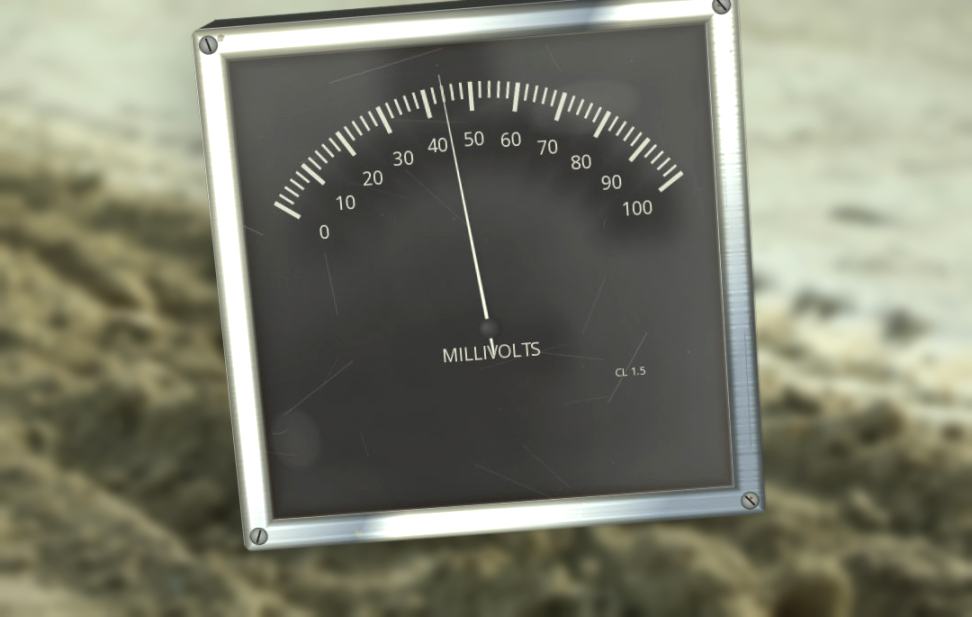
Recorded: 44 mV
